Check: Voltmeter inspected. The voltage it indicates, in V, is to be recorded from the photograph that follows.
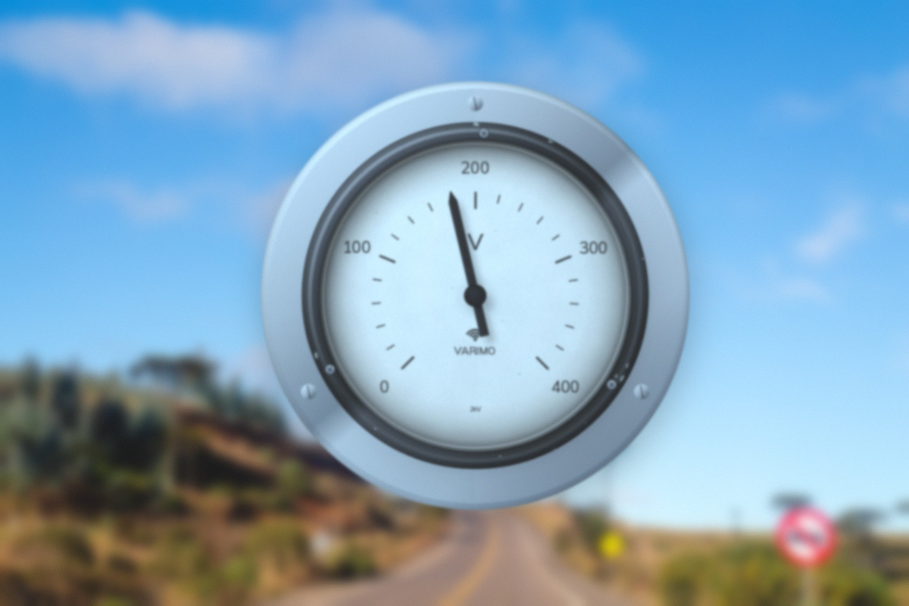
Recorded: 180 V
